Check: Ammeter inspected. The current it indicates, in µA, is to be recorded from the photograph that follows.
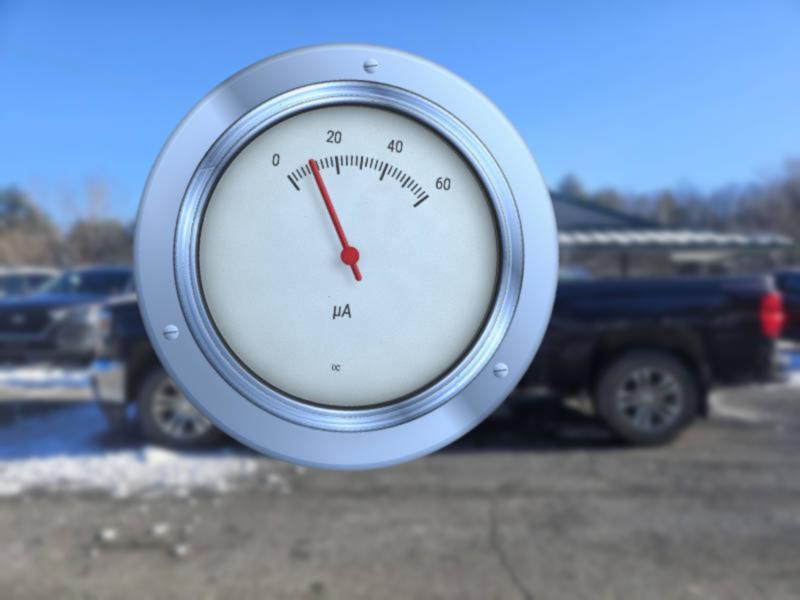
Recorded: 10 µA
